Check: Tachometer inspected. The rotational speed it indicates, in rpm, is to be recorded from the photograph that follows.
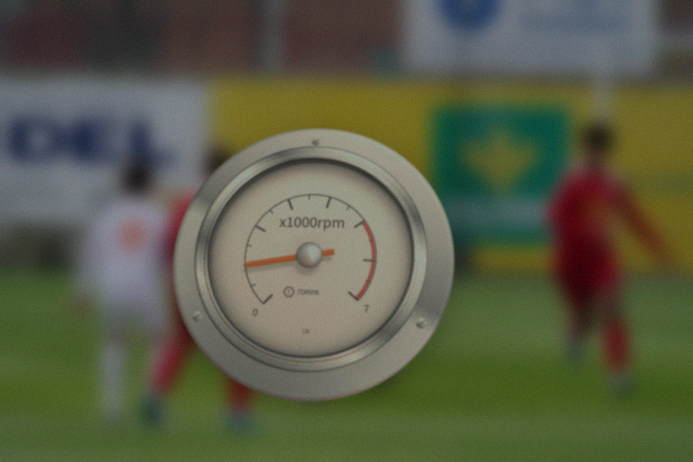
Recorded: 1000 rpm
